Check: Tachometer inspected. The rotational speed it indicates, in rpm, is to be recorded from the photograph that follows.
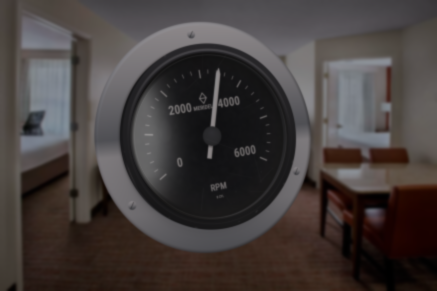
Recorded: 3400 rpm
